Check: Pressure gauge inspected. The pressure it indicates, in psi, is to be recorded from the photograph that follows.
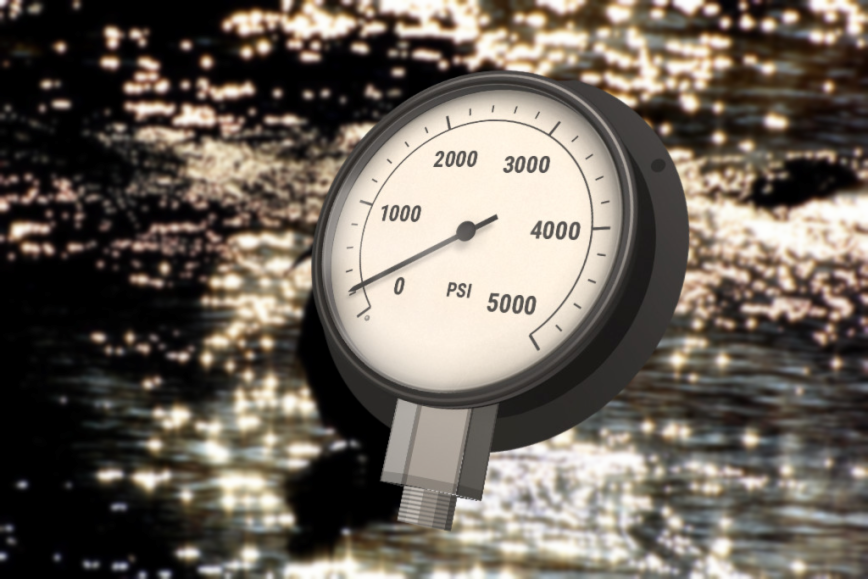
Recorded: 200 psi
